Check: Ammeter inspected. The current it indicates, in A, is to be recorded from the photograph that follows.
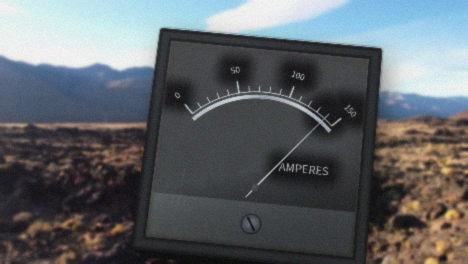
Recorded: 140 A
